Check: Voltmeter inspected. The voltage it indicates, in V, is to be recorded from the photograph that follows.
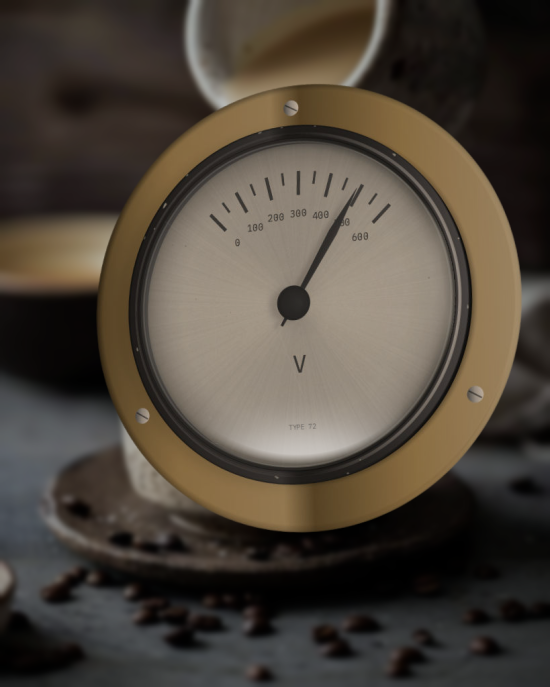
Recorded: 500 V
